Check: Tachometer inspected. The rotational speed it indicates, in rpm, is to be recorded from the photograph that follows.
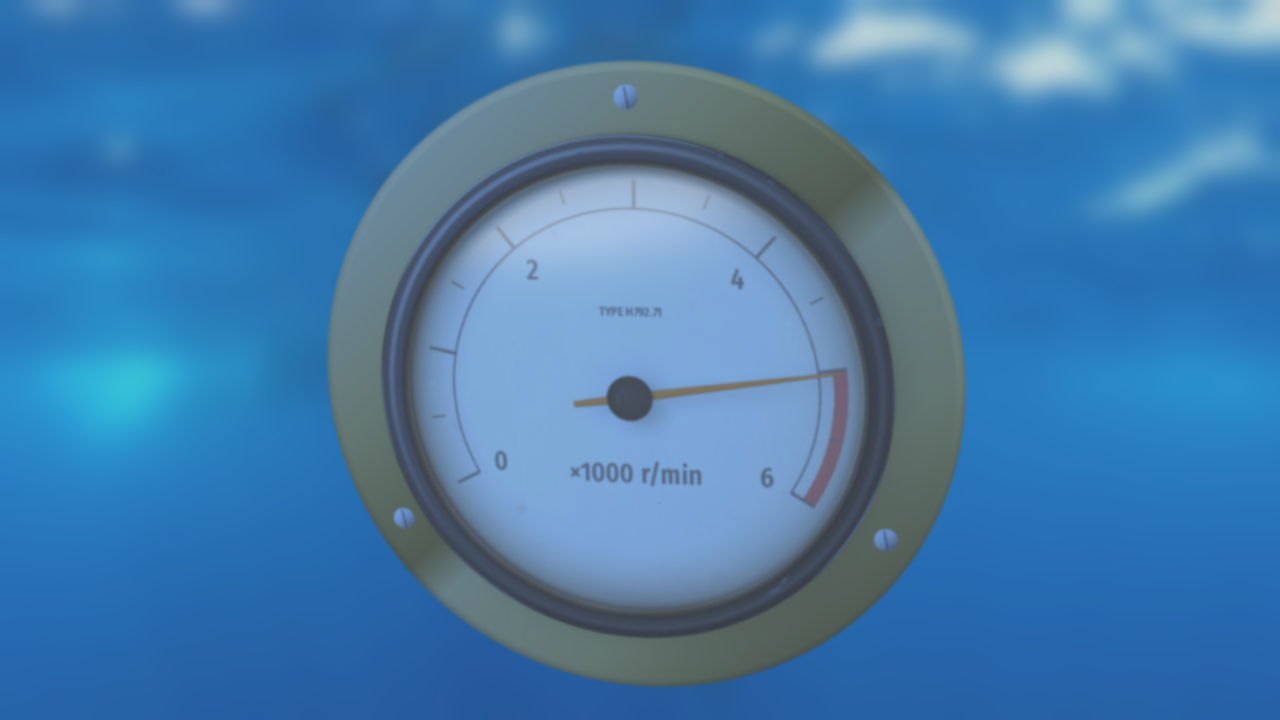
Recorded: 5000 rpm
